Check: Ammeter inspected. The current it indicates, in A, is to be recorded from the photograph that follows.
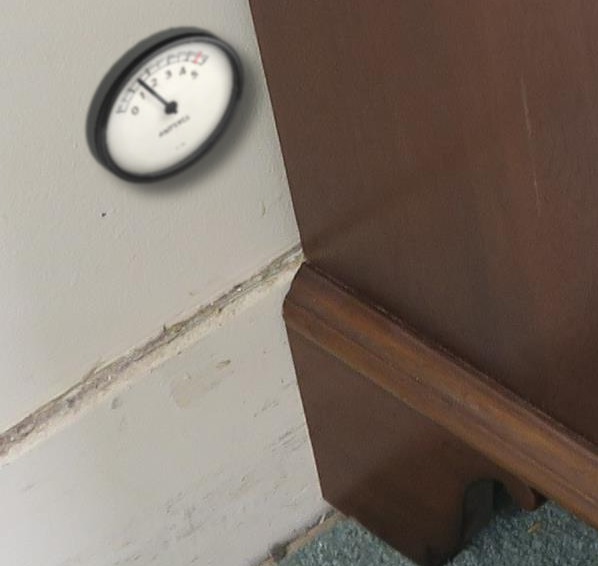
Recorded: 1.5 A
